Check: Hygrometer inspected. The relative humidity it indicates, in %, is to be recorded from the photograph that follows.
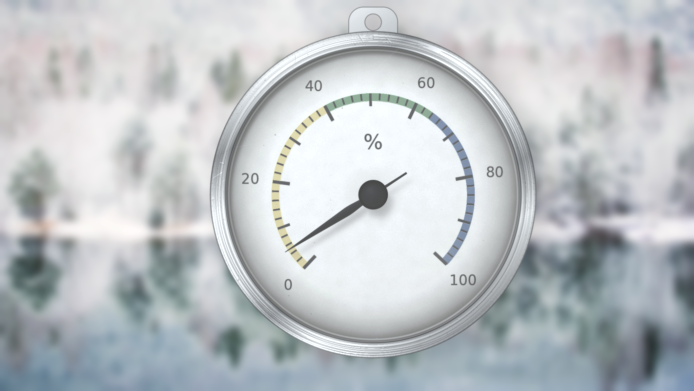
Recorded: 5 %
